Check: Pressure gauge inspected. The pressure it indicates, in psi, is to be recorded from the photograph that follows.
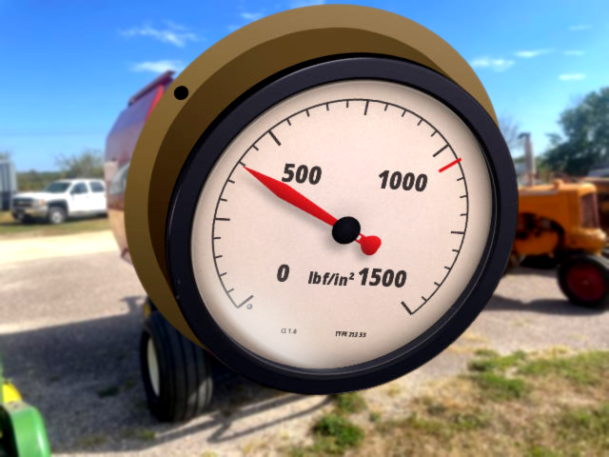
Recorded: 400 psi
